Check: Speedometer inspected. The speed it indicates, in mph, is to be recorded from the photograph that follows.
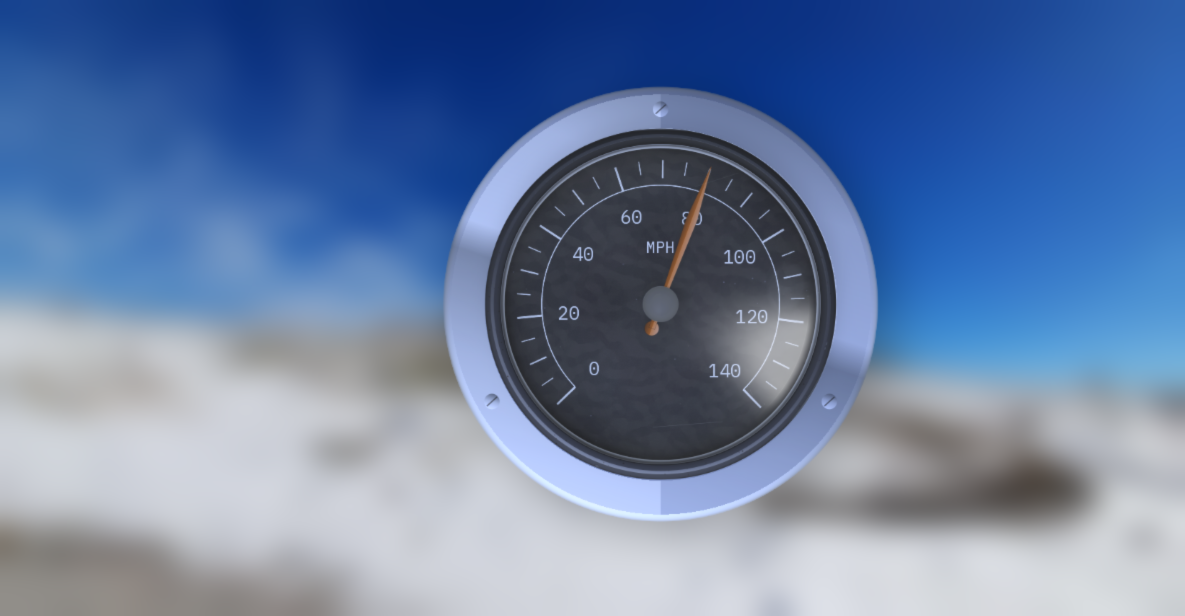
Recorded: 80 mph
